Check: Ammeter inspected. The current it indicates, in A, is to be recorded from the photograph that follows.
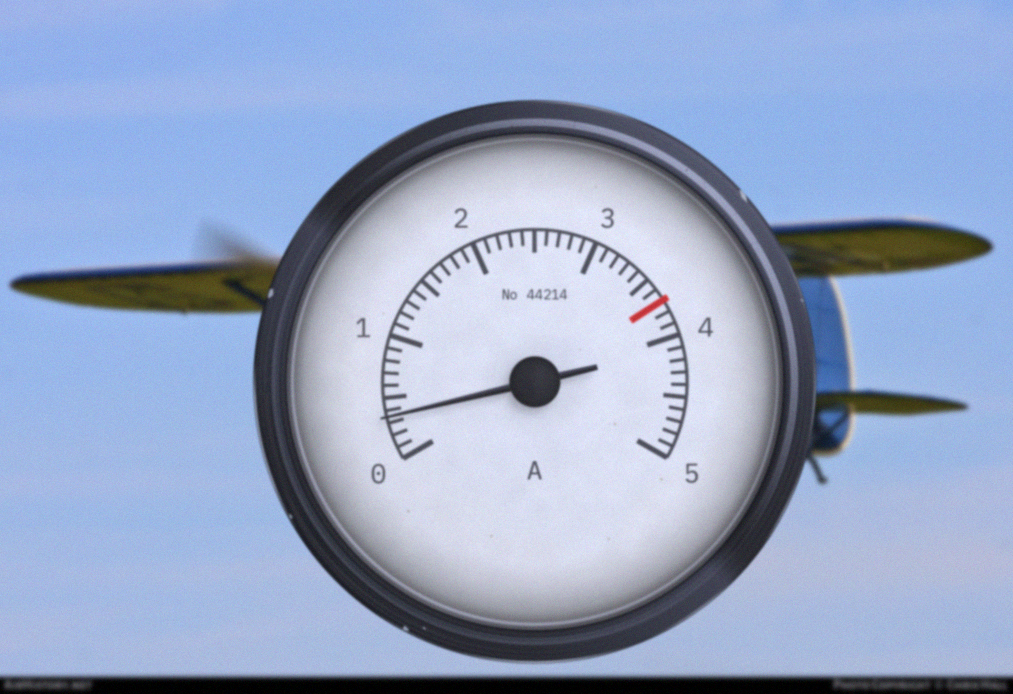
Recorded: 0.35 A
